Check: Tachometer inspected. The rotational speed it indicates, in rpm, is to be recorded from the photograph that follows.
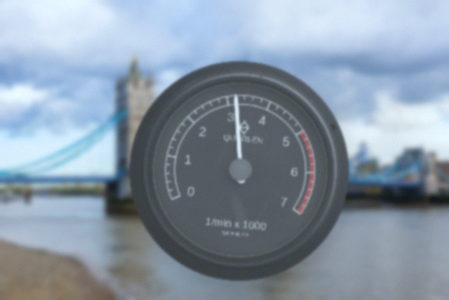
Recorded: 3200 rpm
